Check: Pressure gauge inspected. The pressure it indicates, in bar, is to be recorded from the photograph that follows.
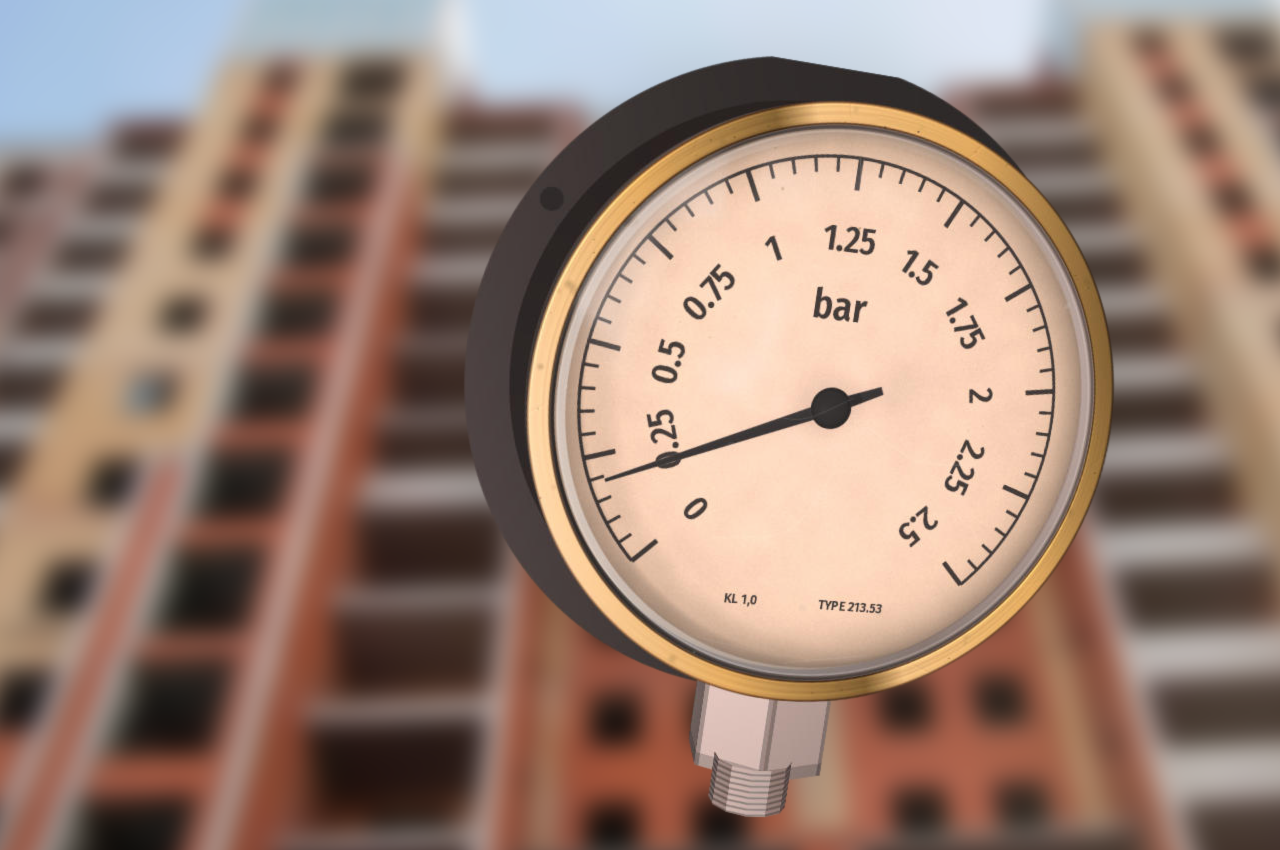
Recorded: 0.2 bar
